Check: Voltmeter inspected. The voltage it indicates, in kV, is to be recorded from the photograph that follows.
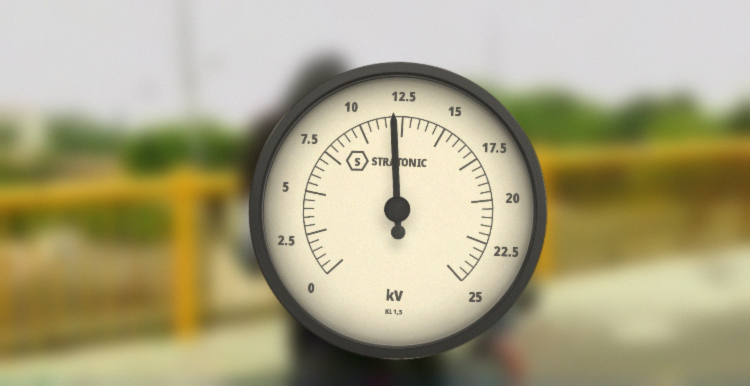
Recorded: 12 kV
